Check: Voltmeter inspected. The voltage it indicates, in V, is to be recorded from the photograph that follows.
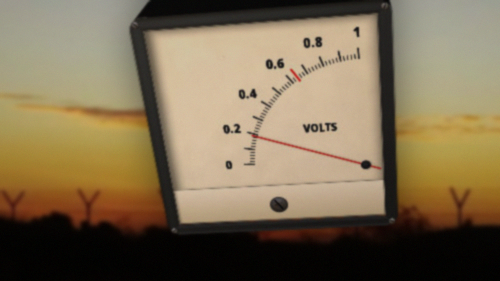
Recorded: 0.2 V
